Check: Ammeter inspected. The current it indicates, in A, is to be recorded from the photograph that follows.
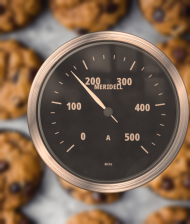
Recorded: 170 A
